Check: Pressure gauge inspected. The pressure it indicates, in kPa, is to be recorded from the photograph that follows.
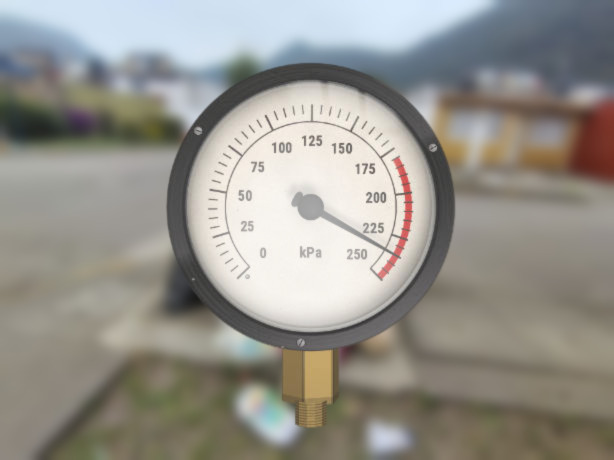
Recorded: 235 kPa
